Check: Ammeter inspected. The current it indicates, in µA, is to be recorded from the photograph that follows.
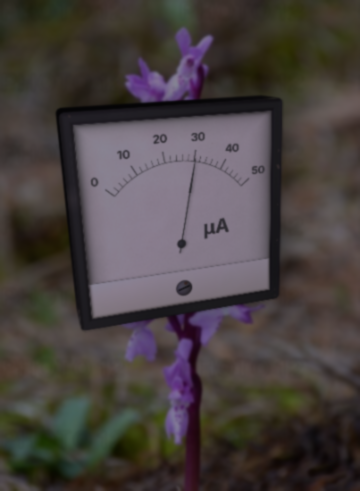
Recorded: 30 µA
